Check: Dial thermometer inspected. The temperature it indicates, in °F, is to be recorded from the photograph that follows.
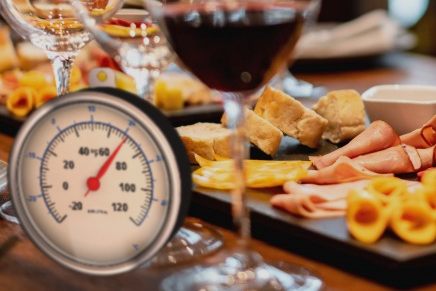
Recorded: 70 °F
